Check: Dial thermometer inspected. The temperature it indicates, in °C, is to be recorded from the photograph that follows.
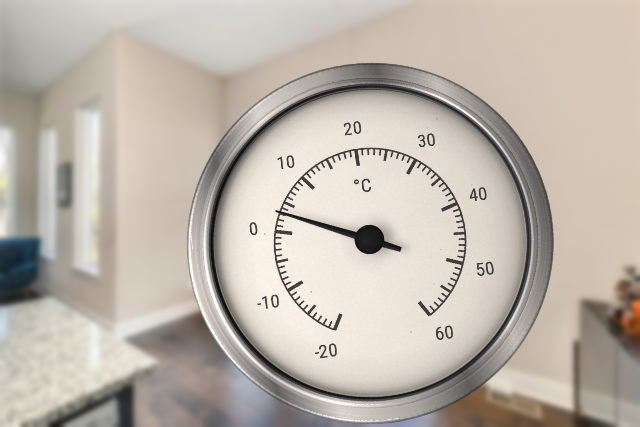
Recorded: 3 °C
